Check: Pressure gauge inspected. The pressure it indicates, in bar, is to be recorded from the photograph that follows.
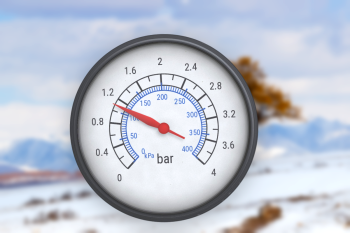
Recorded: 1.1 bar
